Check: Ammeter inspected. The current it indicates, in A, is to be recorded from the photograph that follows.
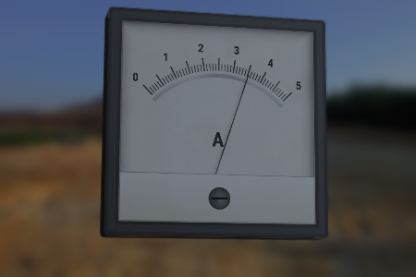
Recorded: 3.5 A
